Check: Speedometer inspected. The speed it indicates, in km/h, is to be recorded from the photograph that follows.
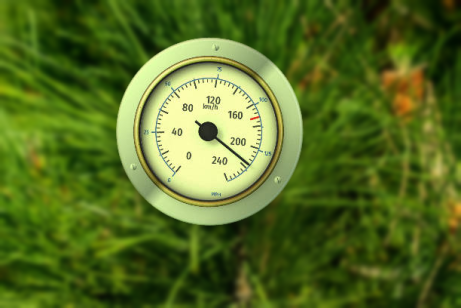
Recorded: 216 km/h
